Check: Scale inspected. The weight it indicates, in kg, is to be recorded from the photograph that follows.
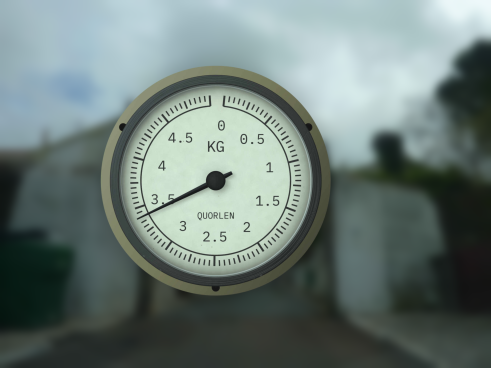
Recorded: 3.4 kg
